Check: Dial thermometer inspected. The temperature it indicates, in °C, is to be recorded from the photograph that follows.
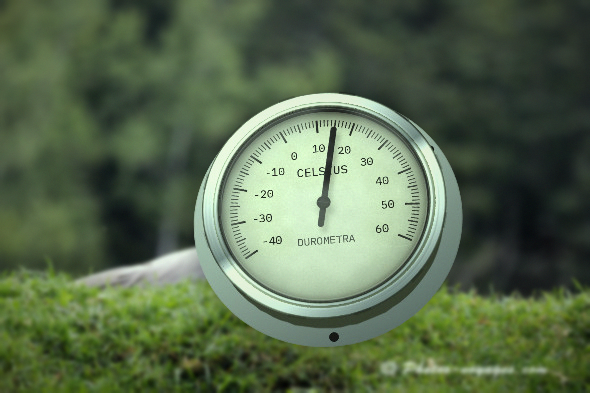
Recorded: 15 °C
